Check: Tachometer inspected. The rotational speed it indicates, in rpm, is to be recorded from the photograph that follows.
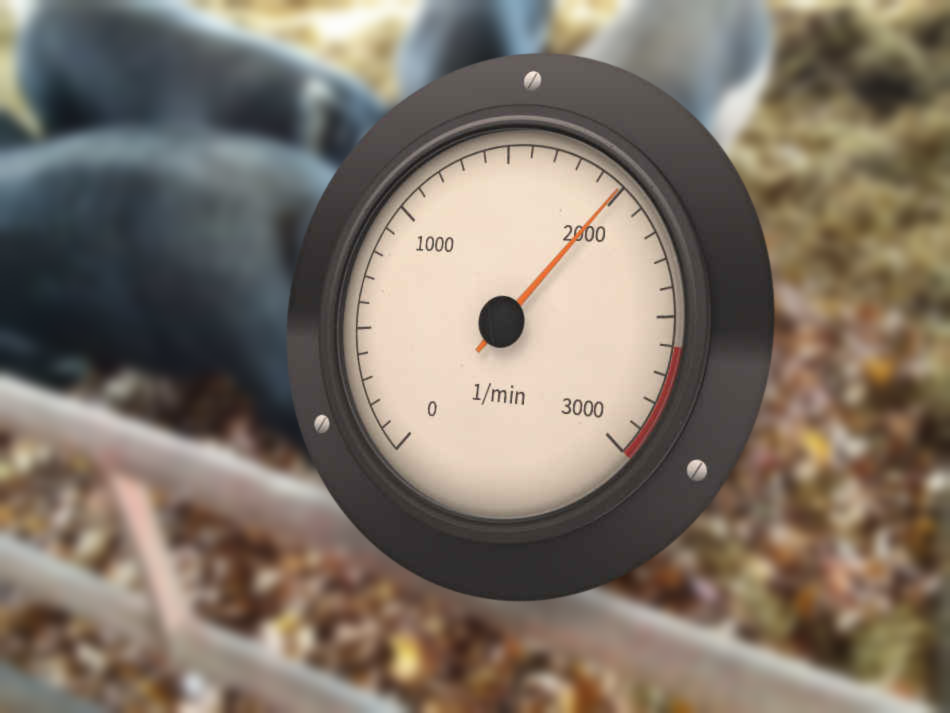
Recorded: 2000 rpm
